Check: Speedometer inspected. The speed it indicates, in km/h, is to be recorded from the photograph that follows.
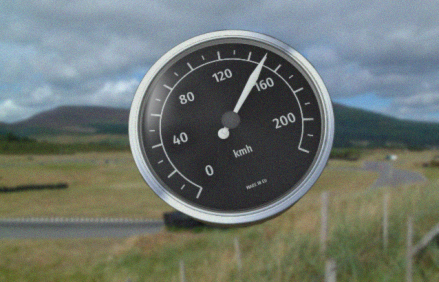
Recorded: 150 km/h
